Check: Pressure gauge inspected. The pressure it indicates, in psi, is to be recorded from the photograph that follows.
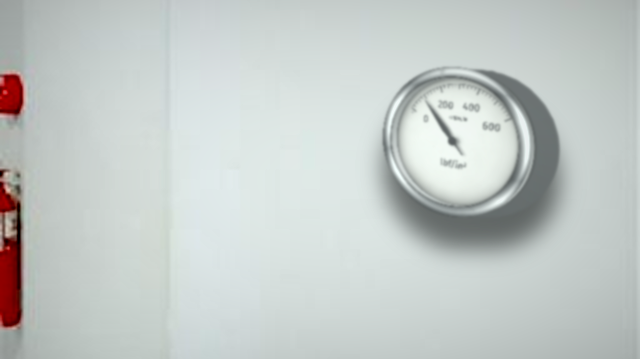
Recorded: 100 psi
